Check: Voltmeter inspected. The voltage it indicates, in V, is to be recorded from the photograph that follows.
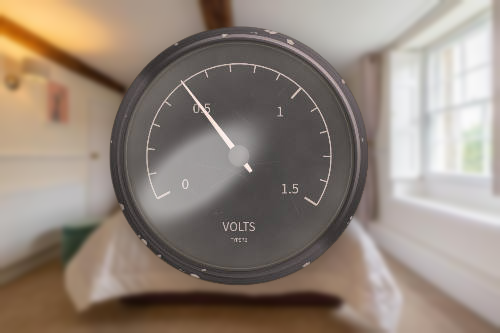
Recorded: 0.5 V
